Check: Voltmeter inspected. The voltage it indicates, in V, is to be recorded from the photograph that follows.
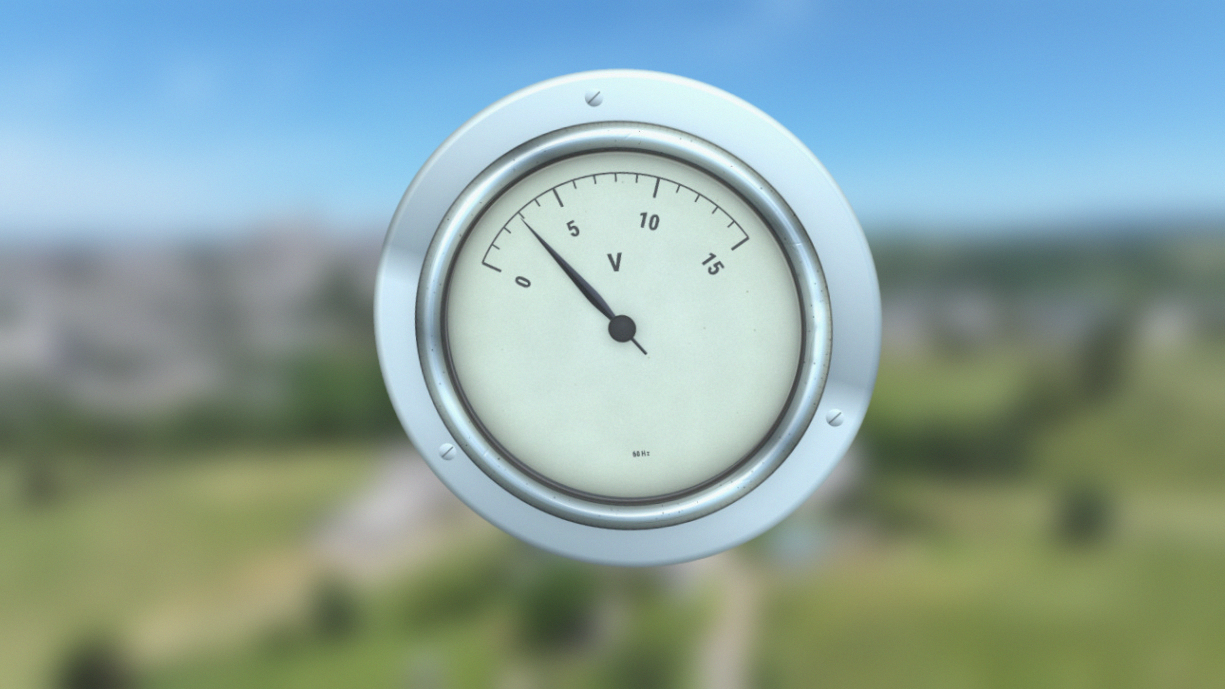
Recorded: 3 V
